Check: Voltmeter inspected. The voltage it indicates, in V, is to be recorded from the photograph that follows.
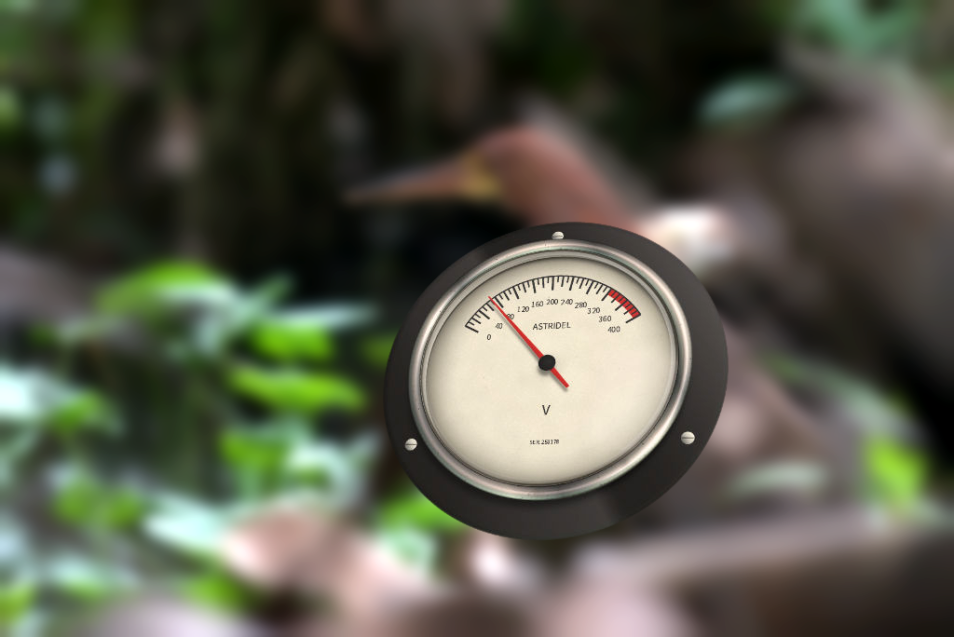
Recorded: 70 V
